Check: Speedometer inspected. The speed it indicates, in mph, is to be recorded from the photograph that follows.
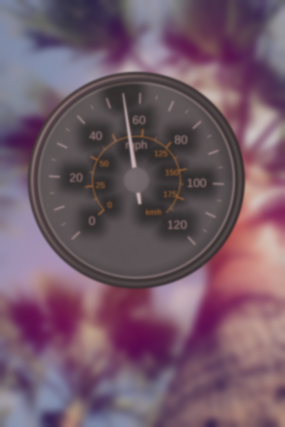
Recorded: 55 mph
